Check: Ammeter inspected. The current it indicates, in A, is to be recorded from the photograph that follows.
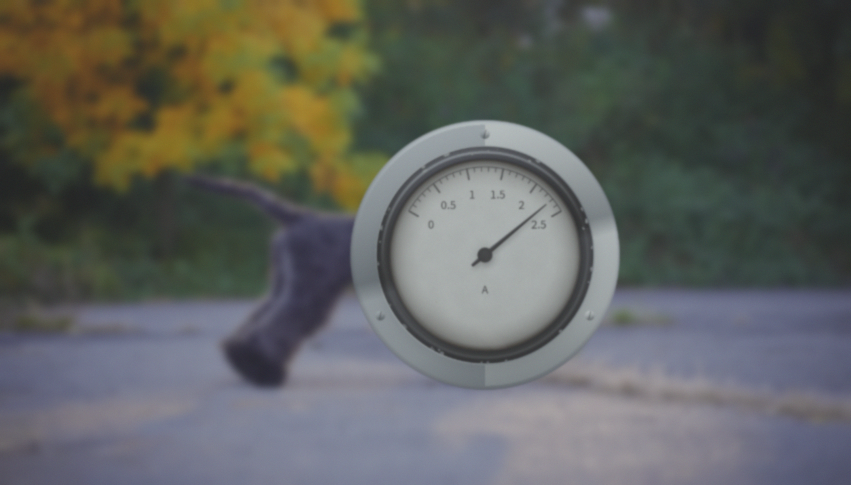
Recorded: 2.3 A
